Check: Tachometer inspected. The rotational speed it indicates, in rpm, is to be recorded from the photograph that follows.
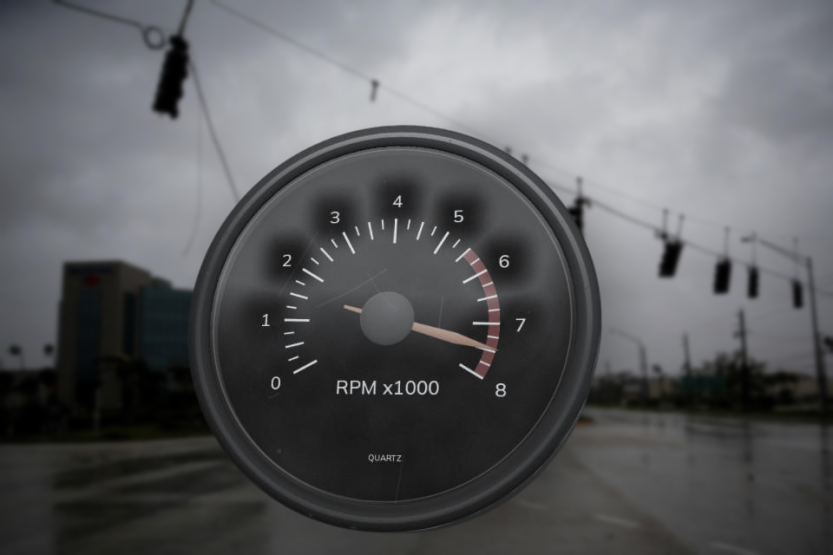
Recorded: 7500 rpm
